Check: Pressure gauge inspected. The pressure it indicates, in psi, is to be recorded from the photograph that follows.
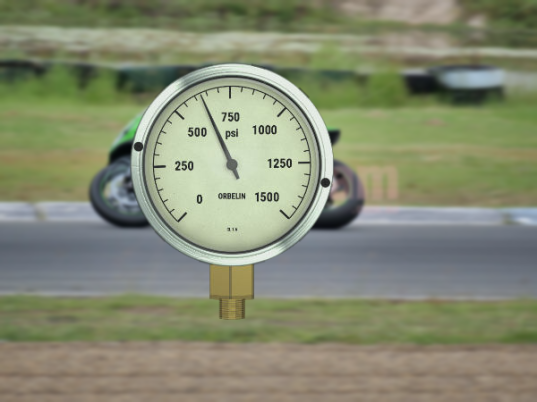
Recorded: 625 psi
